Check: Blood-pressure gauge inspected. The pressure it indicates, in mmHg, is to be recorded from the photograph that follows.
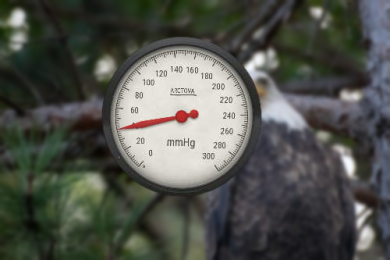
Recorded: 40 mmHg
